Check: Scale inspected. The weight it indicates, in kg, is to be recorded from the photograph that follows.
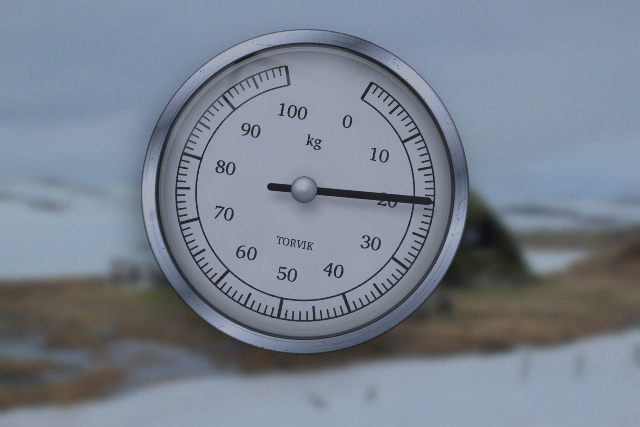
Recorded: 20 kg
